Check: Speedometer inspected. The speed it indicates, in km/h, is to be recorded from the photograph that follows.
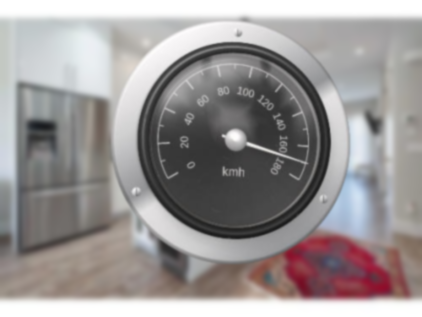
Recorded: 170 km/h
